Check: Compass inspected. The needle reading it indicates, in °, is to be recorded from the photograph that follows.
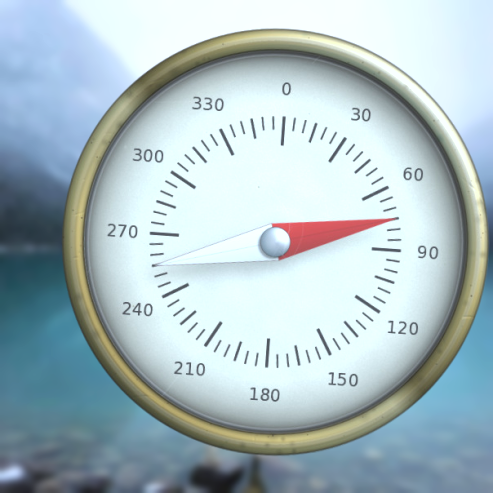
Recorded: 75 °
